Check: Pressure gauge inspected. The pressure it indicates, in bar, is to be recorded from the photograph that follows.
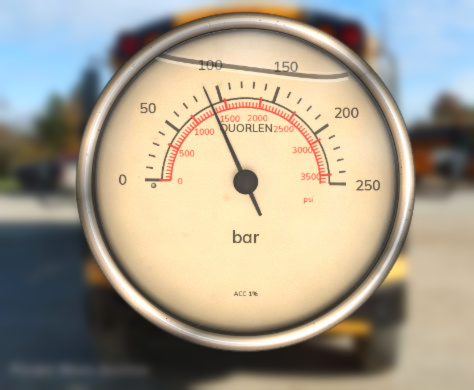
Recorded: 90 bar
